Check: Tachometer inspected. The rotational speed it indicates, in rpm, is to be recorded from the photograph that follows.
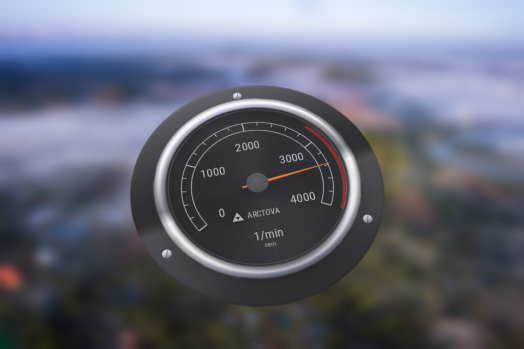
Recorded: 3400 rpm
